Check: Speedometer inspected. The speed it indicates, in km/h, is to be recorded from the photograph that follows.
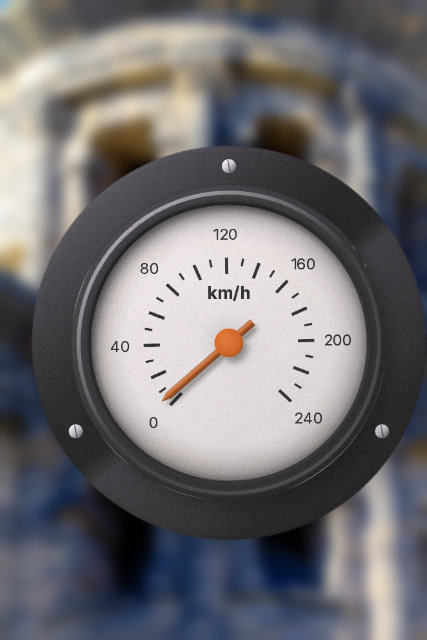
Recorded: 5 km/h
